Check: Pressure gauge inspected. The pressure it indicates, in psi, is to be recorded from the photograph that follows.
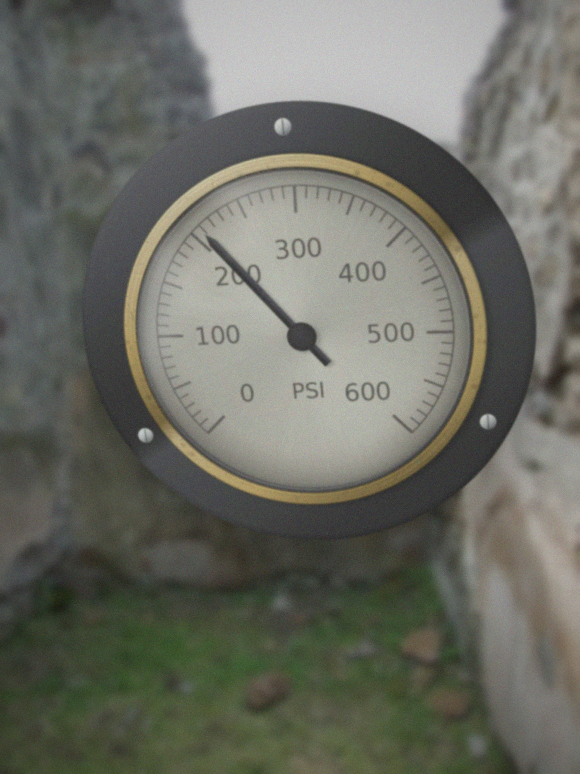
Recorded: 210 psi
